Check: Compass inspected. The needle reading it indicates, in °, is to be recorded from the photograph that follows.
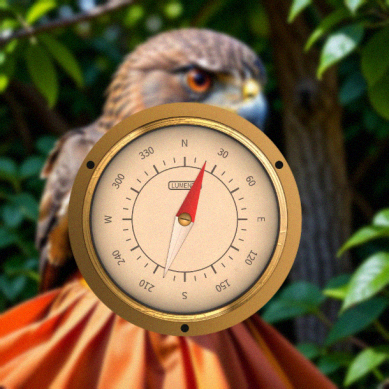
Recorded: 20 °
